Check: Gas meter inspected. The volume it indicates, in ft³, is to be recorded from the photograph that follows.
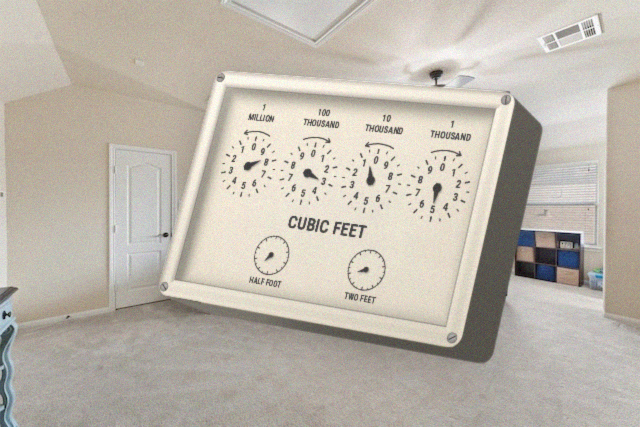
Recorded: 830500 ft³
